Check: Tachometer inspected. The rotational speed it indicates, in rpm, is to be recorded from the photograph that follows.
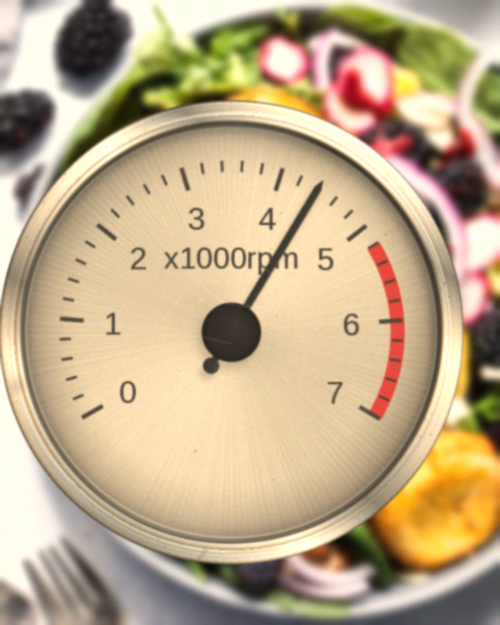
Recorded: 4400 rpm
